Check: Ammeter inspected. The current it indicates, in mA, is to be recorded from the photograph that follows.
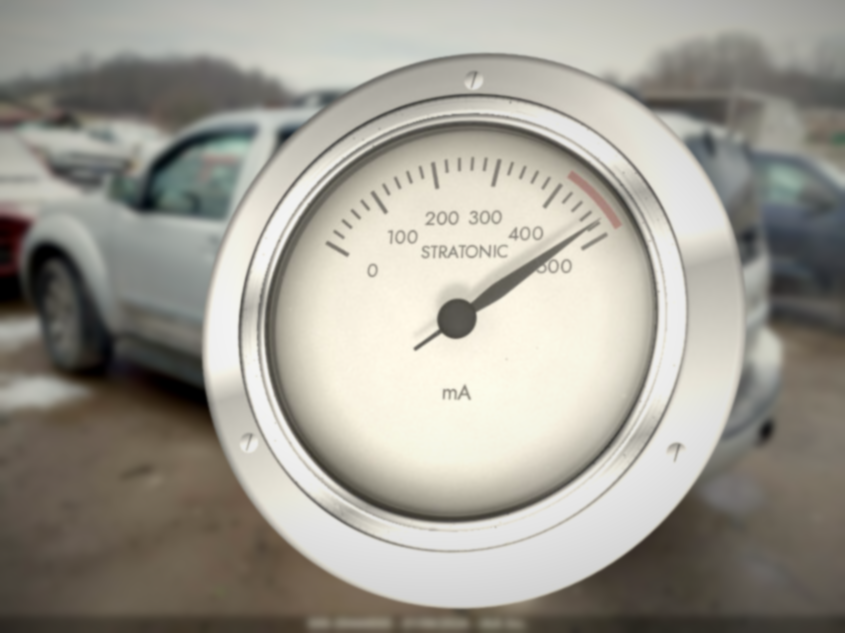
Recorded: 480 mA
